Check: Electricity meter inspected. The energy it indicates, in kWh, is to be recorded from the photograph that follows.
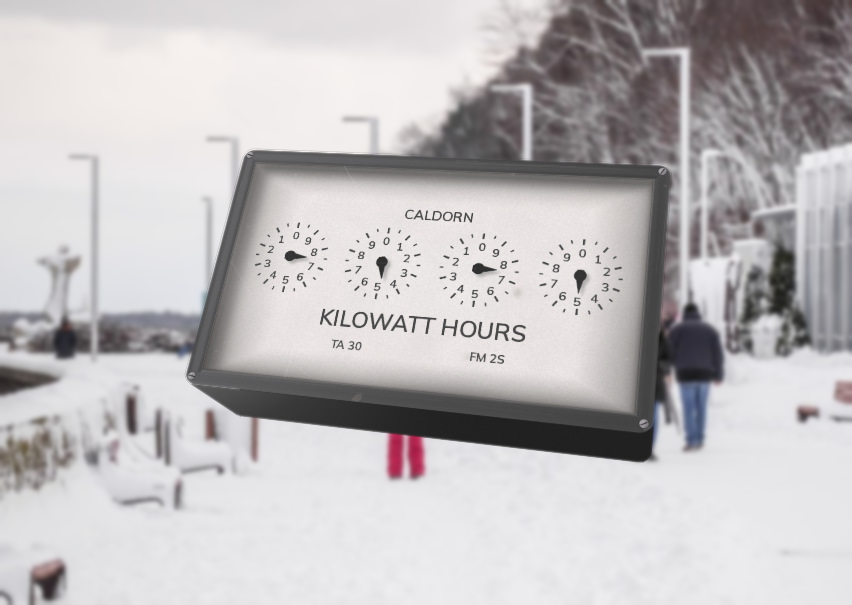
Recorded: 7475 kWh
